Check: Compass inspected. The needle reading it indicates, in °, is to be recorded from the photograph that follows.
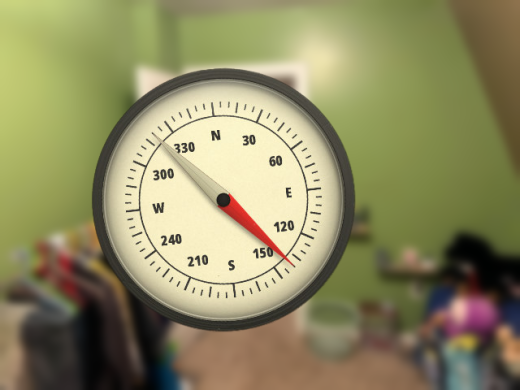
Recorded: 140 °
